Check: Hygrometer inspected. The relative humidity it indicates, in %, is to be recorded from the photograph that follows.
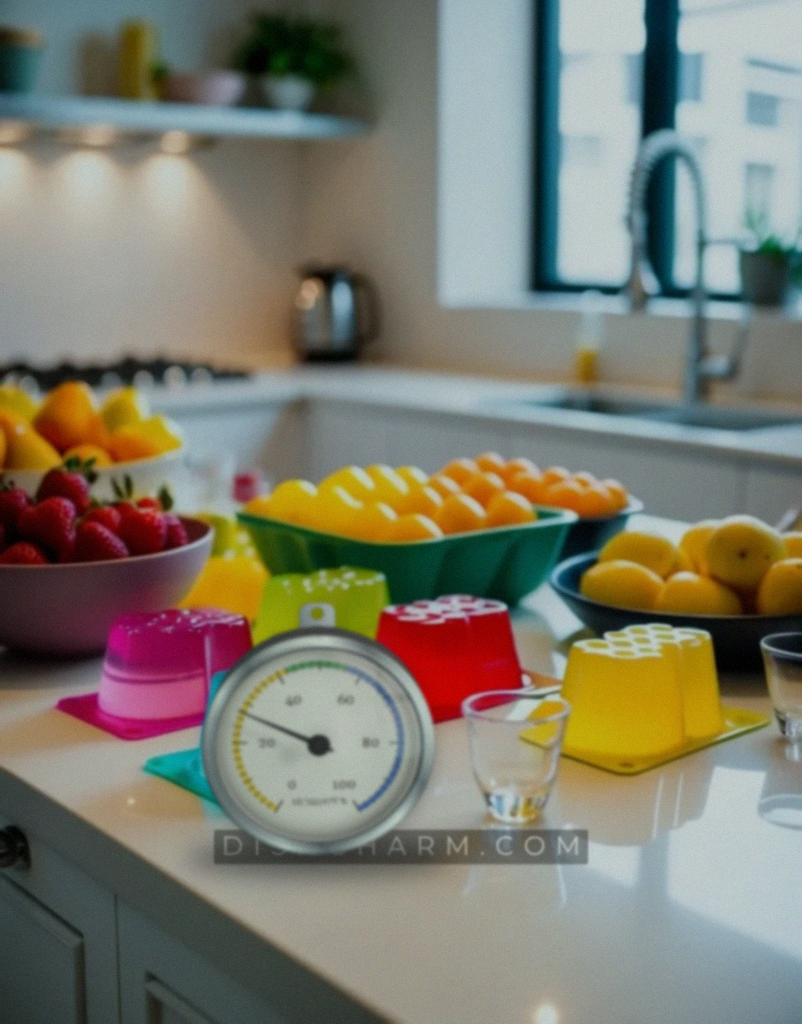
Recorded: 28 %
